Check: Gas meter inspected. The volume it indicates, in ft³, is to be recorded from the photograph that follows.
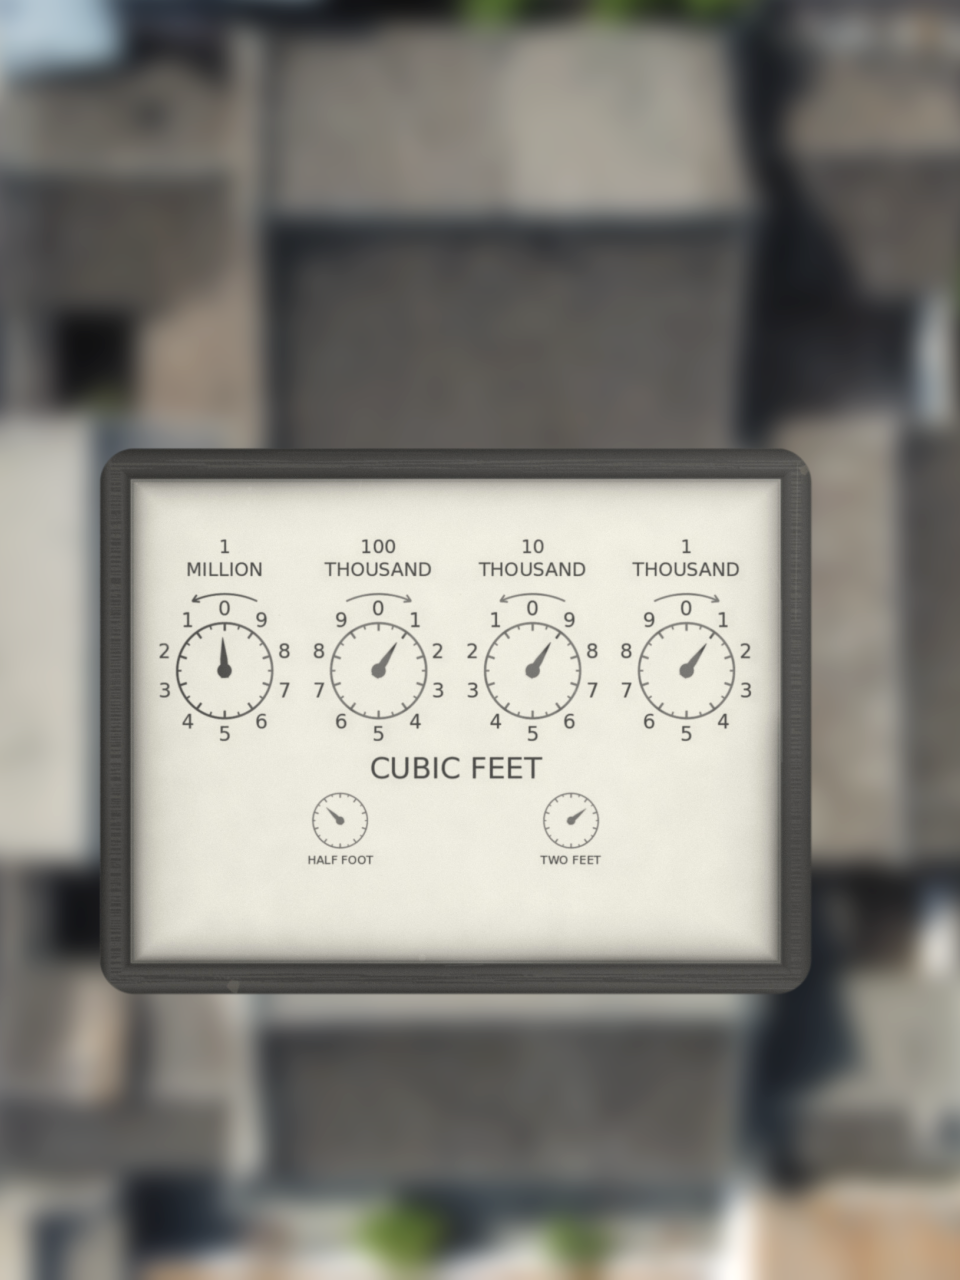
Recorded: 9100 ft³
